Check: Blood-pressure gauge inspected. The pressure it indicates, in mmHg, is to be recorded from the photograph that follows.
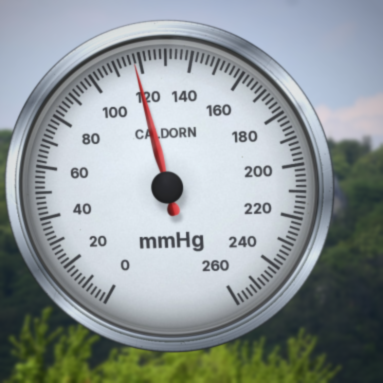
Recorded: 118 mmHg
